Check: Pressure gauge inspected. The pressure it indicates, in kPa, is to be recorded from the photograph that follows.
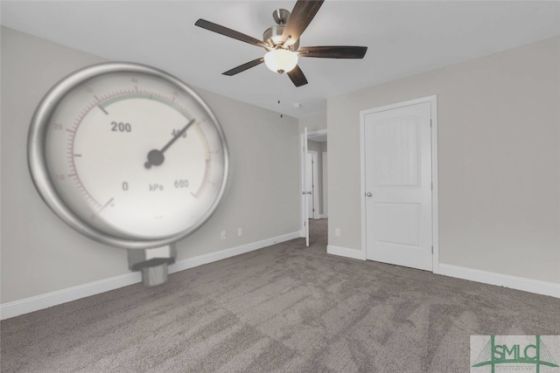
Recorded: 400 kPa
